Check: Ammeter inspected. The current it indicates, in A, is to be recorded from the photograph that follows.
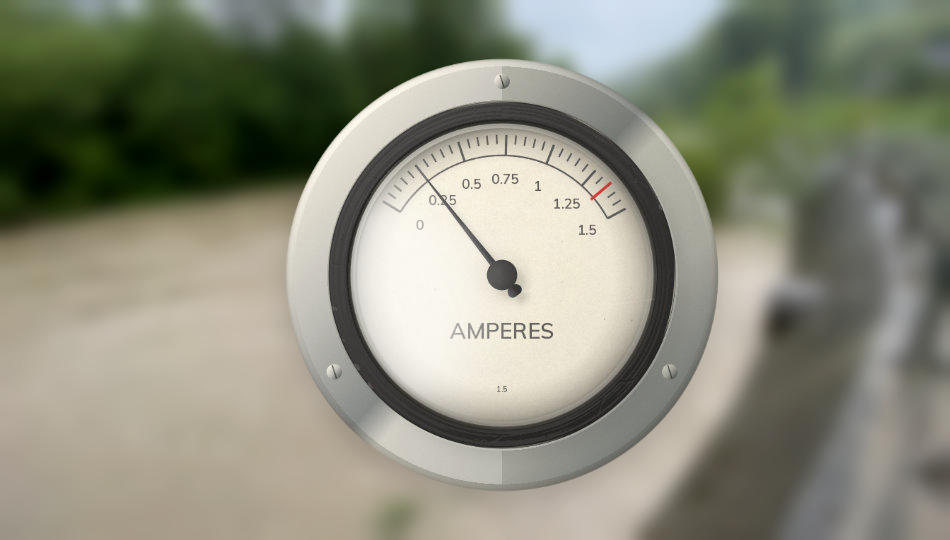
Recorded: 0.25 A
